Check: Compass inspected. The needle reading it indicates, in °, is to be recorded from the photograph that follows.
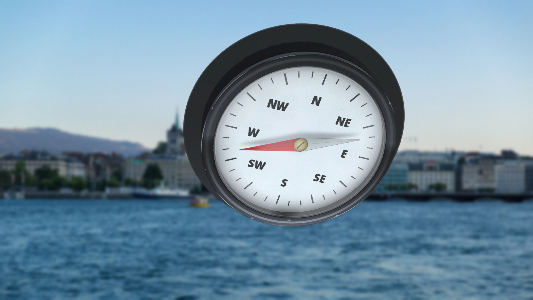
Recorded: 250 °
